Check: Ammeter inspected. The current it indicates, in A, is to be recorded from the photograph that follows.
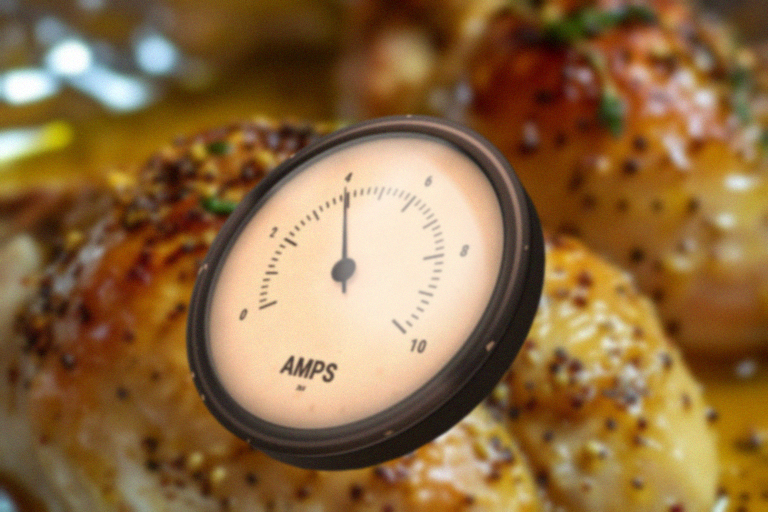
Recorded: 4 A
